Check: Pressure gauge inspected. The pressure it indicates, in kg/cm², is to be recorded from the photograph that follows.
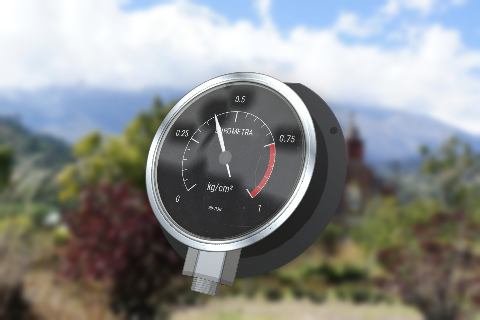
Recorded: 0.4 kg/cm²
